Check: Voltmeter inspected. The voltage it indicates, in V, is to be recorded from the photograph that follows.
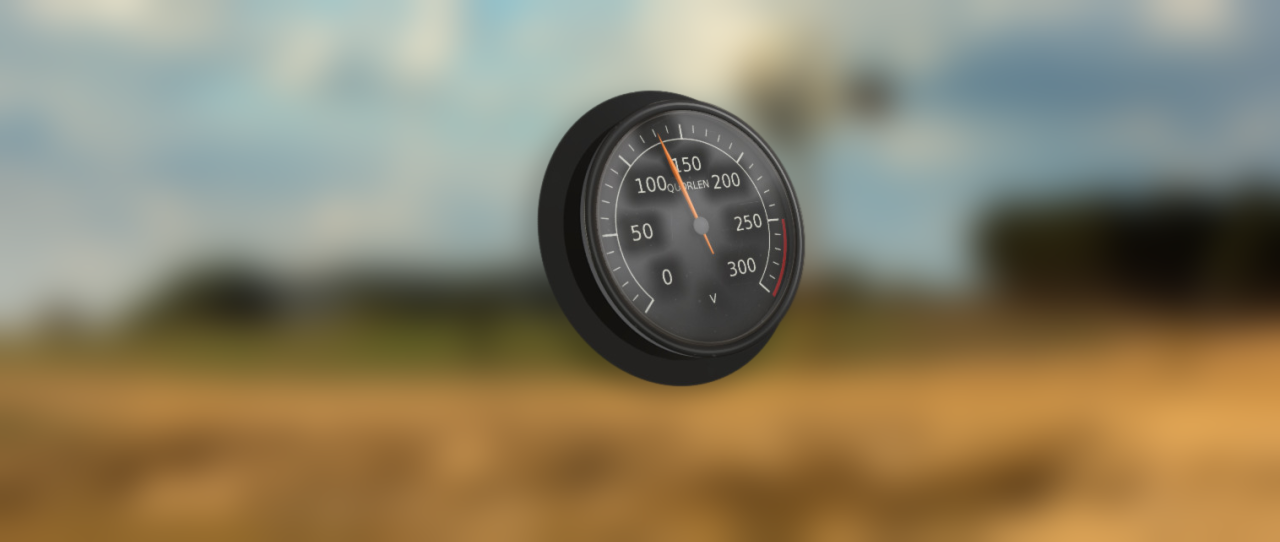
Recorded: 130 V
